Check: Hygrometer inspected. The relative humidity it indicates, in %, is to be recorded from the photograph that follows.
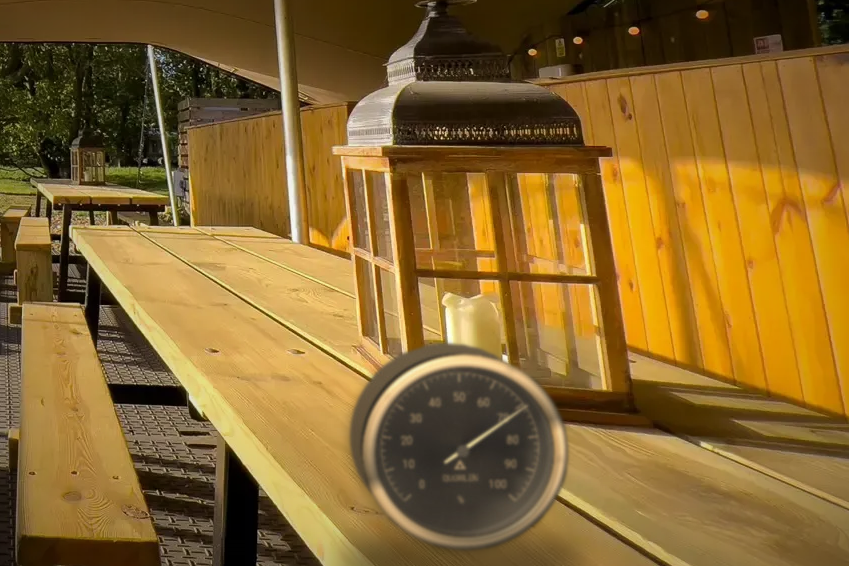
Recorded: 70 %
